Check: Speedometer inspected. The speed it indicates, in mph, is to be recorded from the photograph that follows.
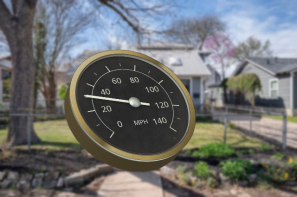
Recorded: 30 mph
